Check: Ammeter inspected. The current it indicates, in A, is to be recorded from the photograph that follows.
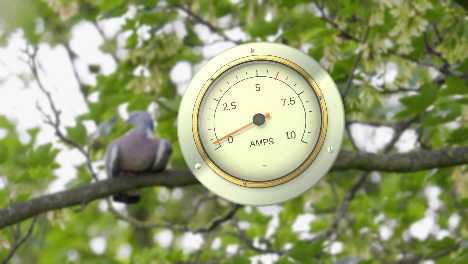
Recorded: 0.25 A
